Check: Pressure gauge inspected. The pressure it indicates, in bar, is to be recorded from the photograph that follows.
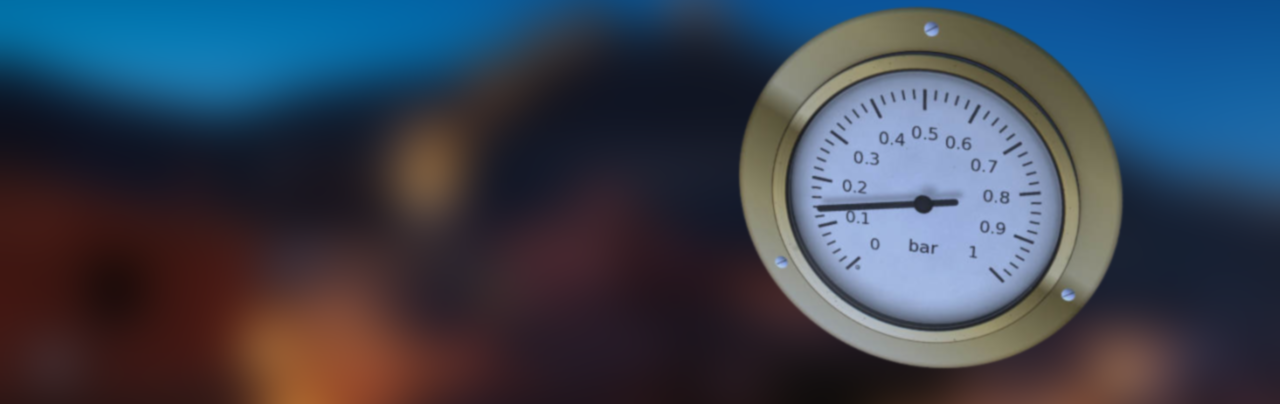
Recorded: 0.14 bar
